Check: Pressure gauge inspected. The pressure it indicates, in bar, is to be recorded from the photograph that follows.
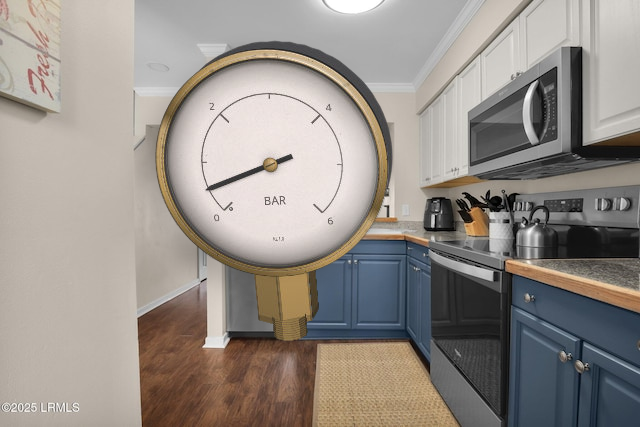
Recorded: 0.5 bar
